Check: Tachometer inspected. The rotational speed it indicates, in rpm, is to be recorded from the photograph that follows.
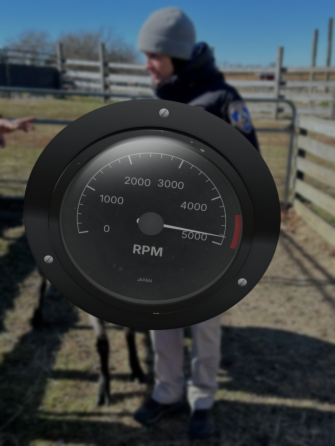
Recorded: 4800 rpm
